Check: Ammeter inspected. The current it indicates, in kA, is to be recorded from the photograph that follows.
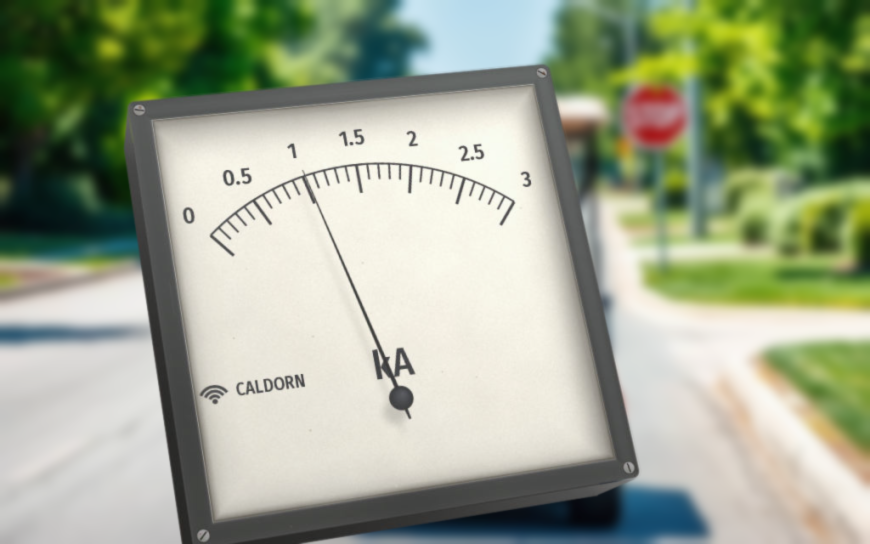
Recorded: 1 kA
